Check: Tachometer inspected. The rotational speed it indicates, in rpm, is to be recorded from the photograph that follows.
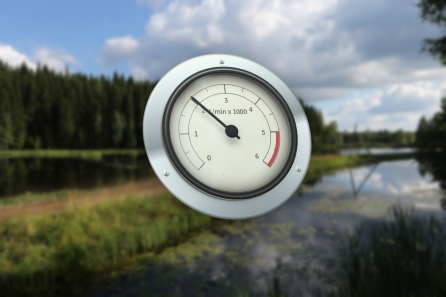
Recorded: 2000 rpm
